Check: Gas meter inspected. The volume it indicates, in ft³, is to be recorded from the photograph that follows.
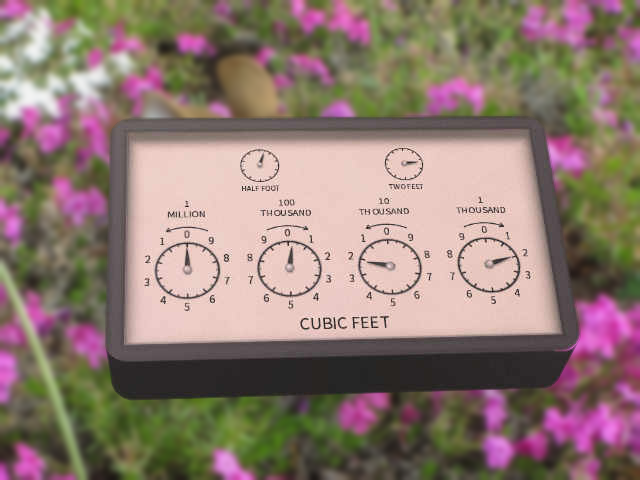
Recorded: 2200 ft³
